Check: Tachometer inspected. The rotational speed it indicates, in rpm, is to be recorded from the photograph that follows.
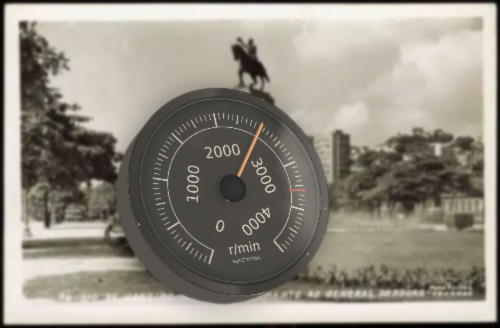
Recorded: 2500 rpm
